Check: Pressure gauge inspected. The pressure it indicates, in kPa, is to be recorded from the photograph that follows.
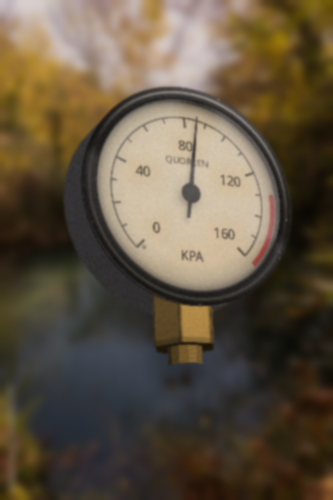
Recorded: 85 kPa
